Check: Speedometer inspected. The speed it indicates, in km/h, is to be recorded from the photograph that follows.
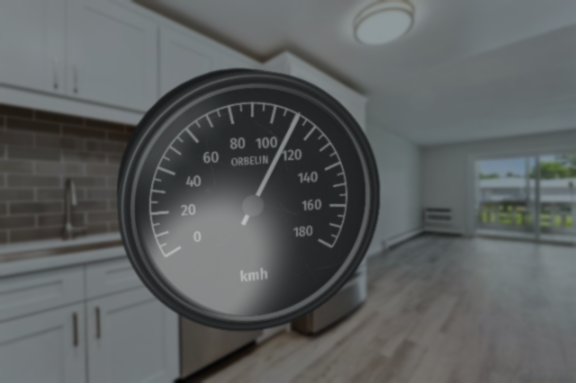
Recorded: 110 km/h
